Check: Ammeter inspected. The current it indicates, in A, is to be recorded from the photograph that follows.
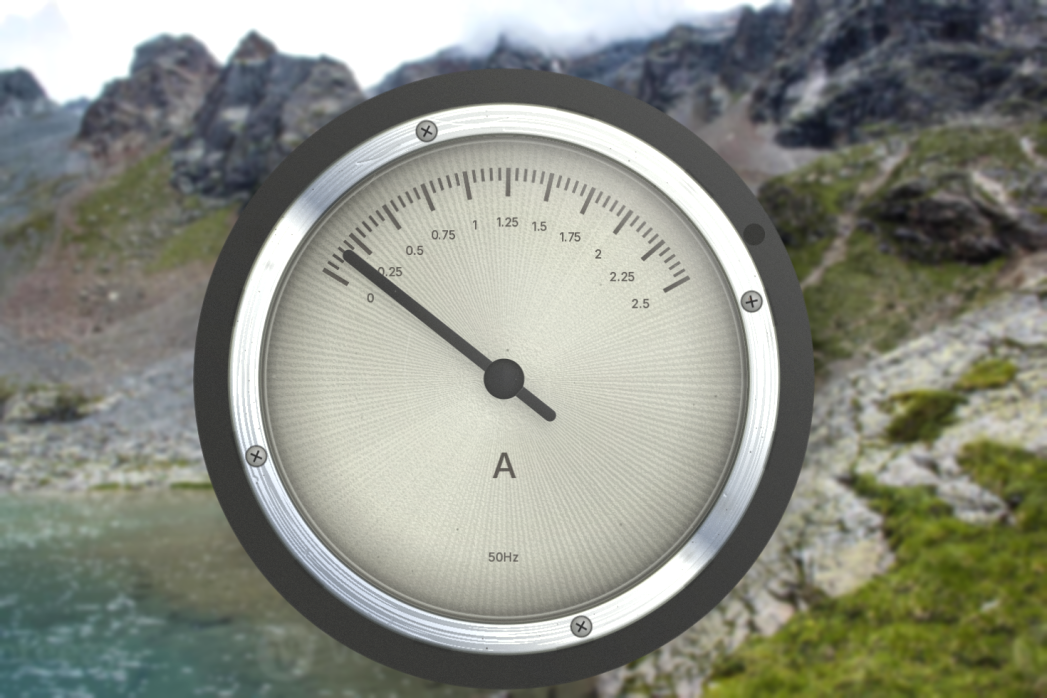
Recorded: 0.15 A
